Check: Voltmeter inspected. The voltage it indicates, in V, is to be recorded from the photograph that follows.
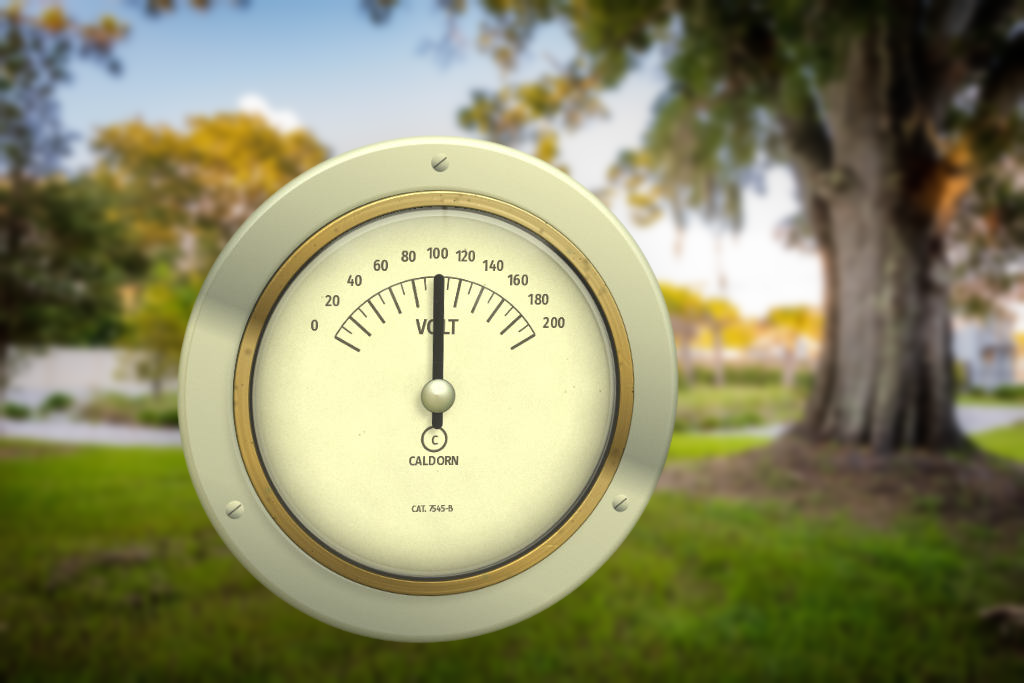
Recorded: 100 V
